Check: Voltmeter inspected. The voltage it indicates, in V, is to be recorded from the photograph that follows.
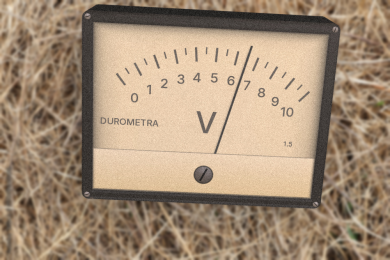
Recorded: 6.5 V
